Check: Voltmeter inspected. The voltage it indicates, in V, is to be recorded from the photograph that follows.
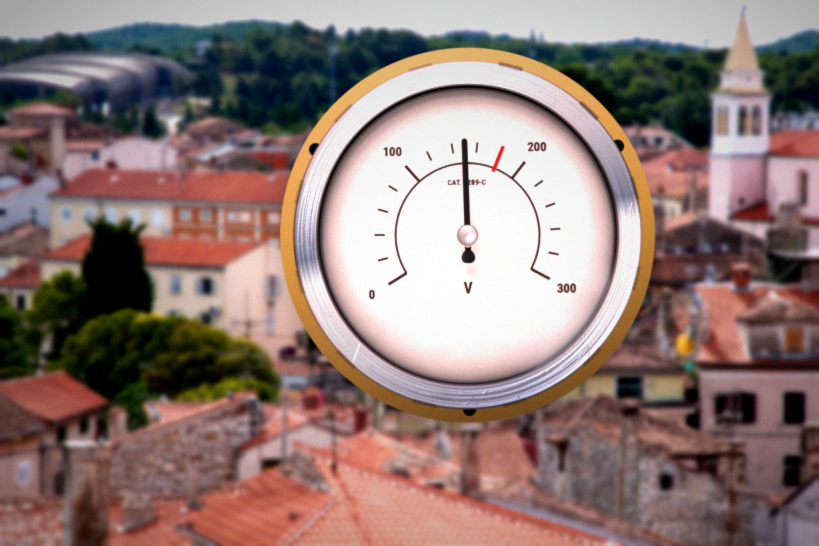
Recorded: 150 V
